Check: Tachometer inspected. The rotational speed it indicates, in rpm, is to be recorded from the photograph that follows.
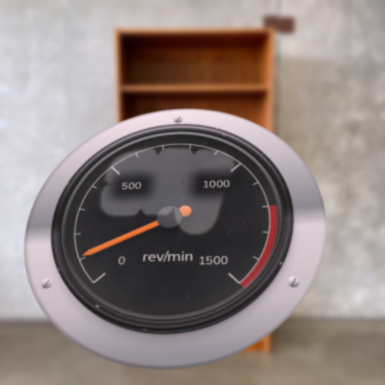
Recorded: 100 rpm
